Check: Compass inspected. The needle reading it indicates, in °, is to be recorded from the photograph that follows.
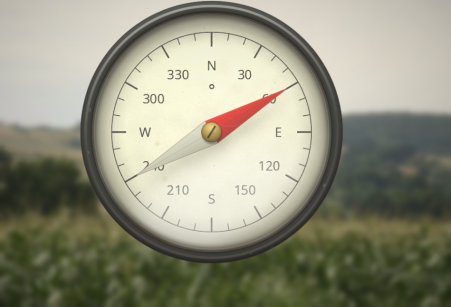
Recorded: 60 °
